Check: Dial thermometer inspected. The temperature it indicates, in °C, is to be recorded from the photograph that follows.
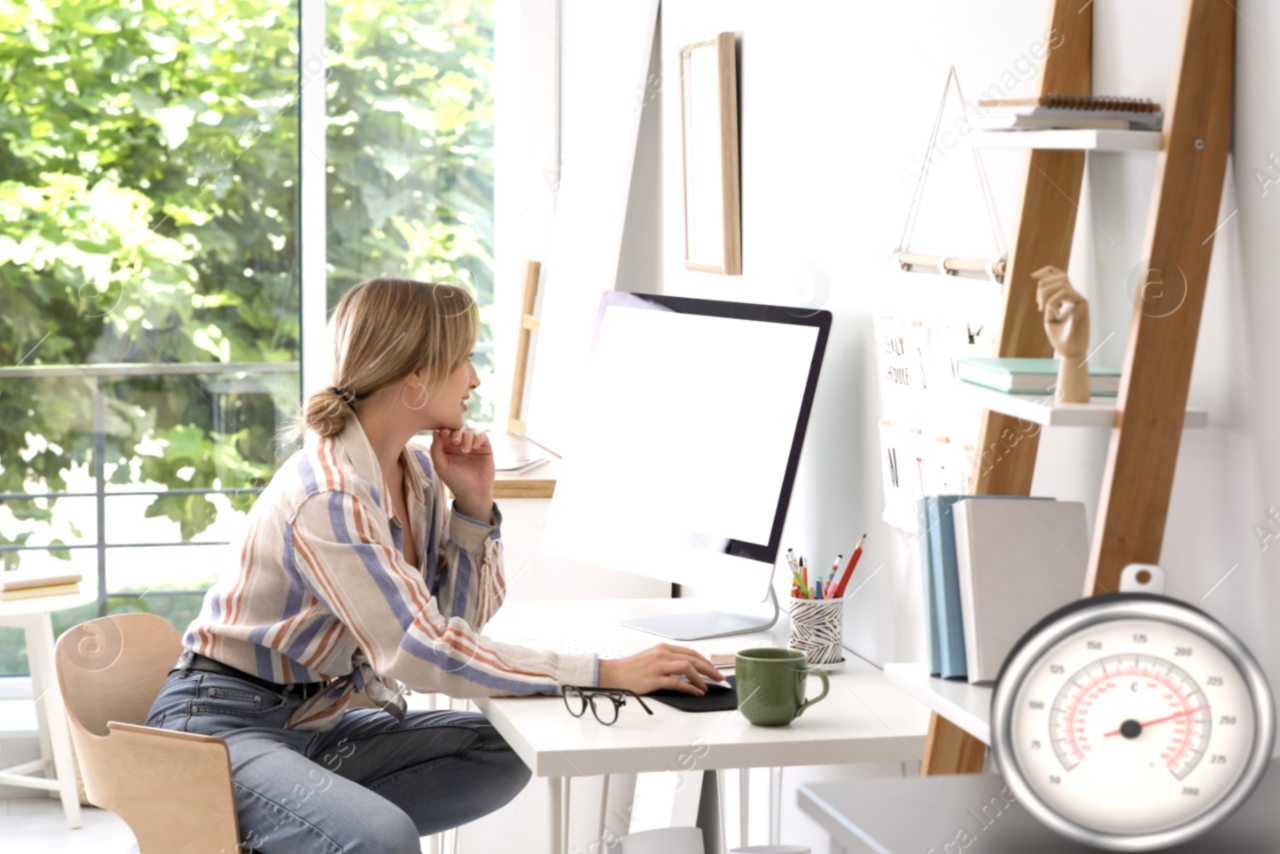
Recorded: 237.5 °C
